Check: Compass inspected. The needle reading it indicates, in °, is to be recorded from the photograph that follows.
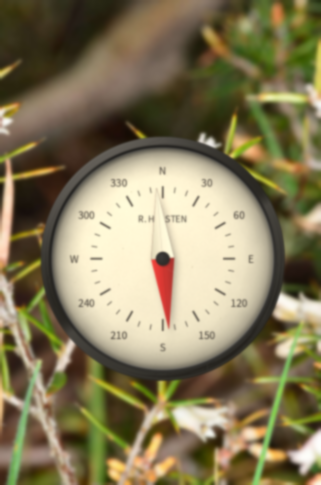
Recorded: 175 °
